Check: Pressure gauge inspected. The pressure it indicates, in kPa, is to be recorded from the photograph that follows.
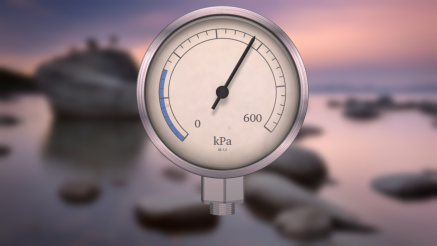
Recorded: 380 kPa
